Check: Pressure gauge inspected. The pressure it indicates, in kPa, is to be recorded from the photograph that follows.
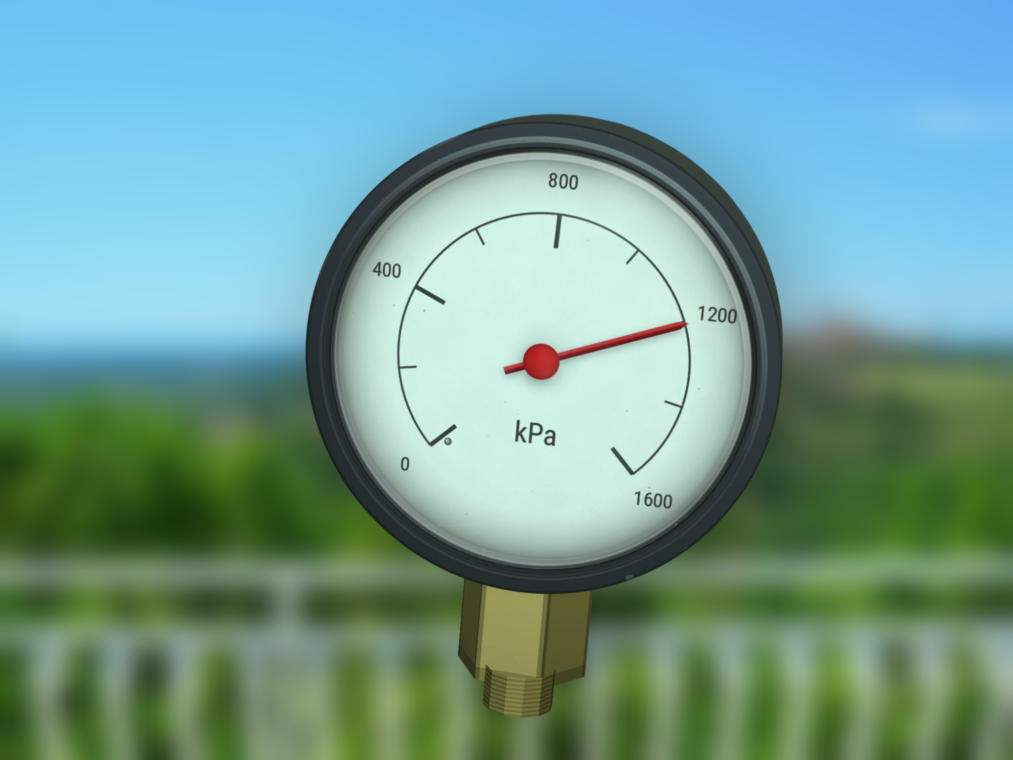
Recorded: 1200 kPa
